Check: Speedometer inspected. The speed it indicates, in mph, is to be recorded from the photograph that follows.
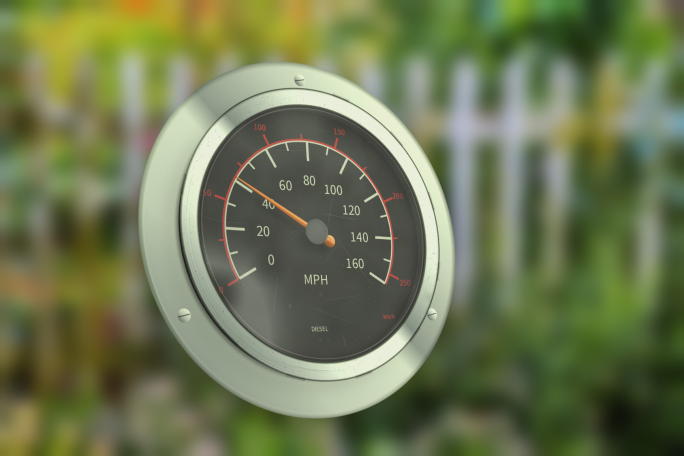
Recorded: 40 mph
